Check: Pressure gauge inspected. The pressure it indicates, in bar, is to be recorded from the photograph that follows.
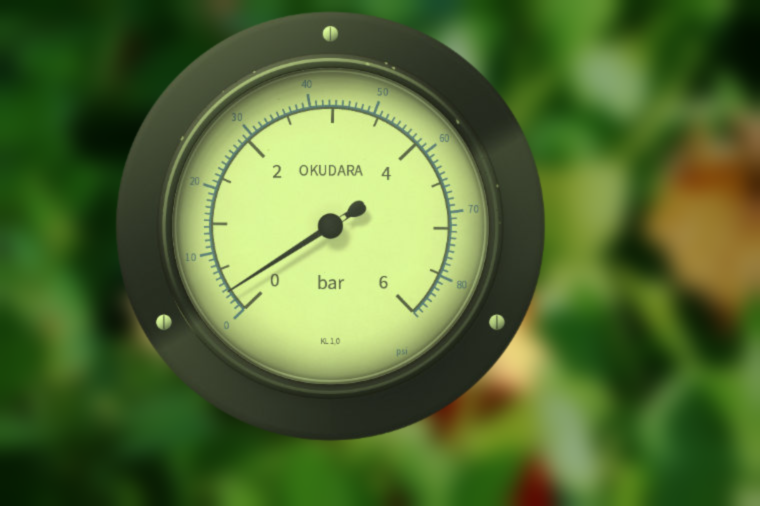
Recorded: 0.25 bar
